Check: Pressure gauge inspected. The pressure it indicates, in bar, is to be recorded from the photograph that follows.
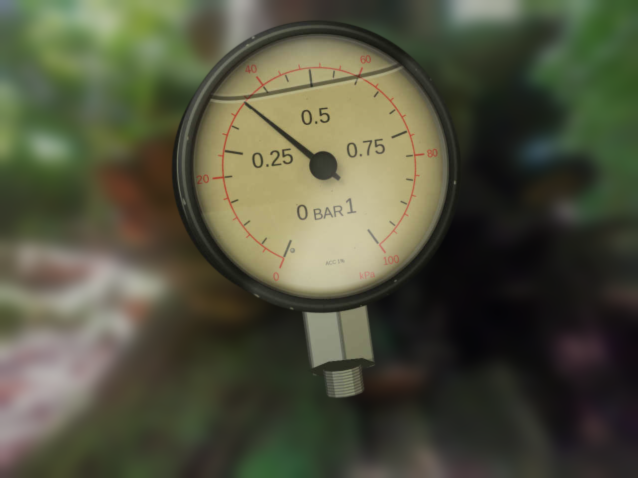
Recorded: 0.35 bar
